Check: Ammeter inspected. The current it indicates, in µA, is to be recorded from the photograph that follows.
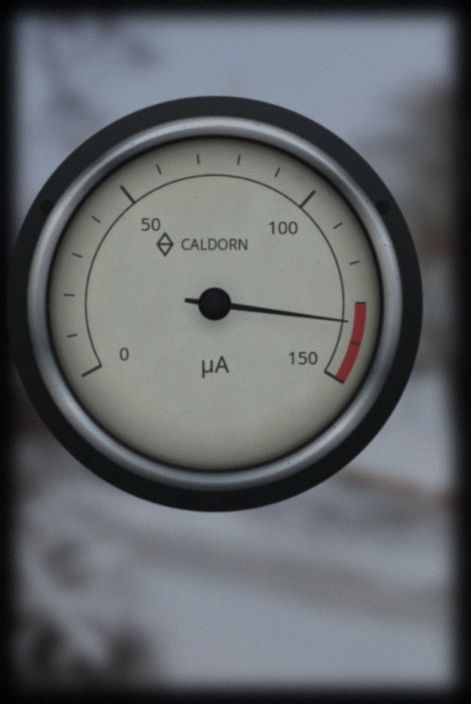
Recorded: 135 µA
